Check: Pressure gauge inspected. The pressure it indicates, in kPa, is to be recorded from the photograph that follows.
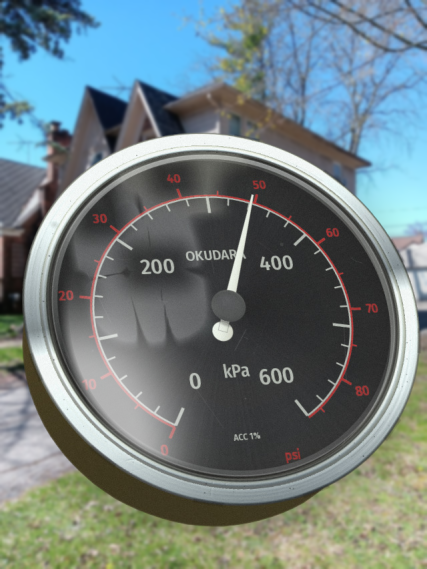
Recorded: 340 kPa
